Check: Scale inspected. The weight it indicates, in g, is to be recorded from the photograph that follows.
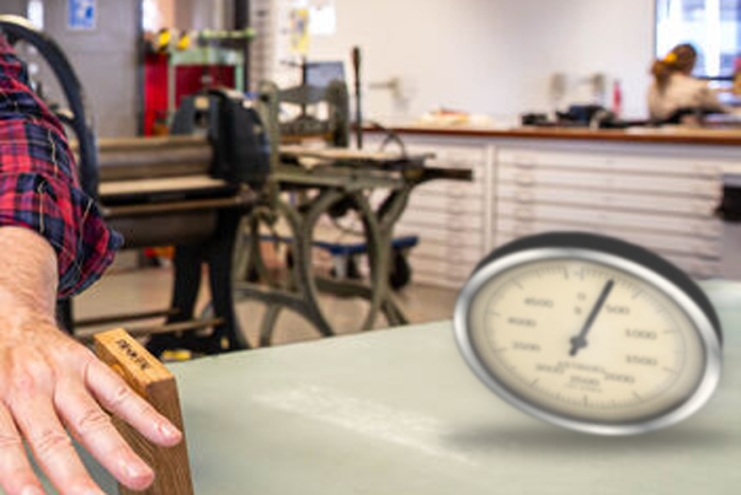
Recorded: 250 g
